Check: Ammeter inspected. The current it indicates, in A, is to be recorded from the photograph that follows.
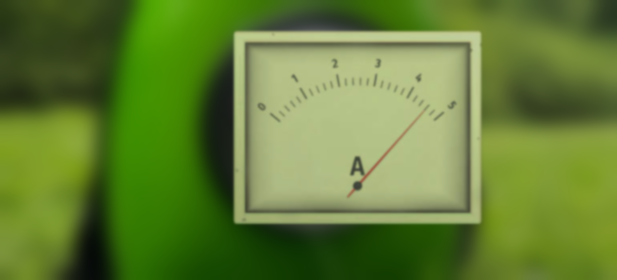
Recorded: 4.6 A
